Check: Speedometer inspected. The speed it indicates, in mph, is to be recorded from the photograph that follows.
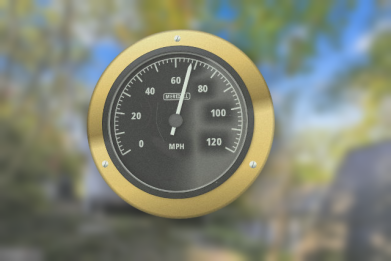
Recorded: 68 mph
